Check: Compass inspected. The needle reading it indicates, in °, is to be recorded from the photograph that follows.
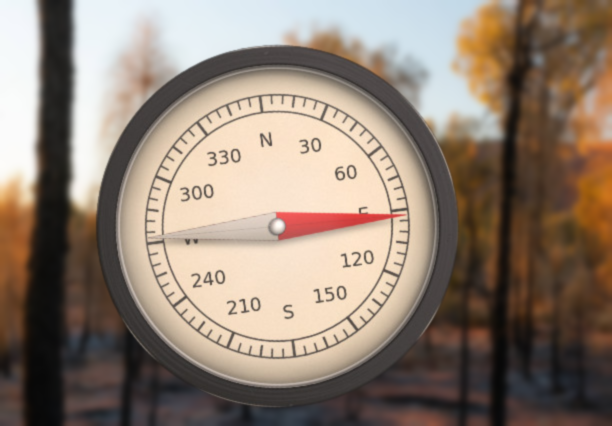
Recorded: 92.5 °
